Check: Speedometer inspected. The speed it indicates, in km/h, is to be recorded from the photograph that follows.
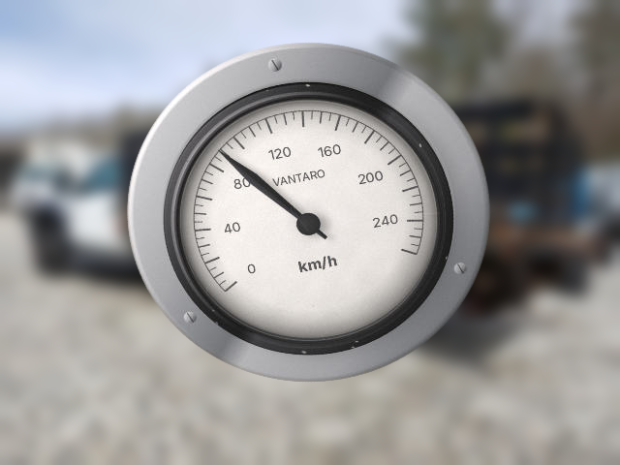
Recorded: 90 km/h
